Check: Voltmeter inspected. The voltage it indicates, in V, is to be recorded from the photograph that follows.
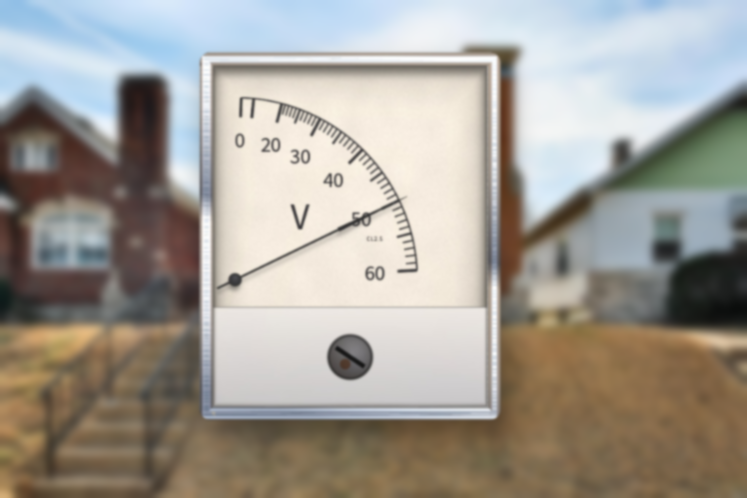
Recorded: 50 V
